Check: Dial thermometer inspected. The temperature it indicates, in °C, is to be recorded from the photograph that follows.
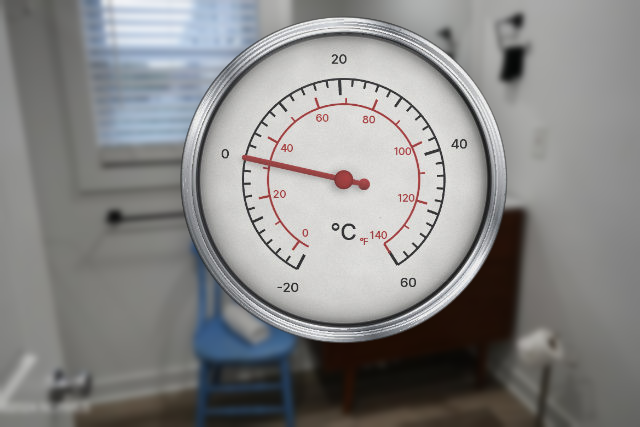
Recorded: 0 °C
